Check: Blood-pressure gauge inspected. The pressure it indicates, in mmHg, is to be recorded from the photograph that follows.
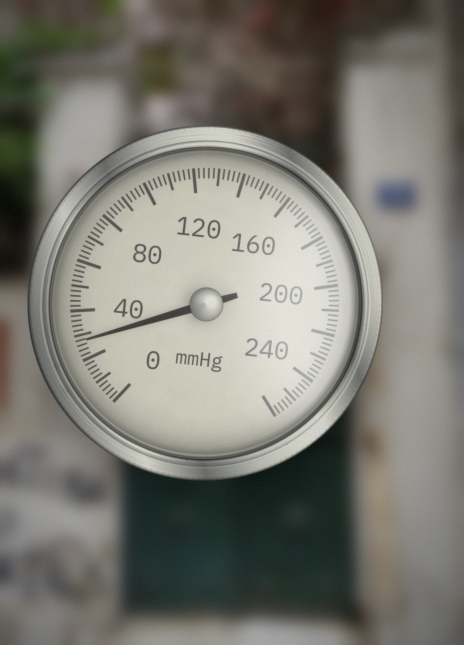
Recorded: 28 mmHg
